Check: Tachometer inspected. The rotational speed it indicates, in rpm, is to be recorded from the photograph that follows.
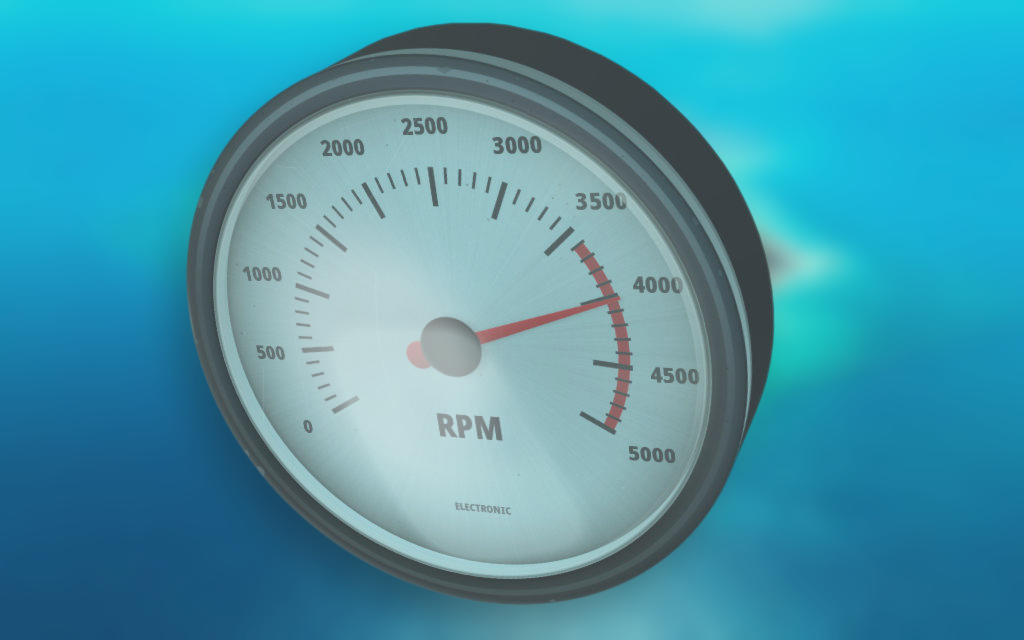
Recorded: 4000 rpm
